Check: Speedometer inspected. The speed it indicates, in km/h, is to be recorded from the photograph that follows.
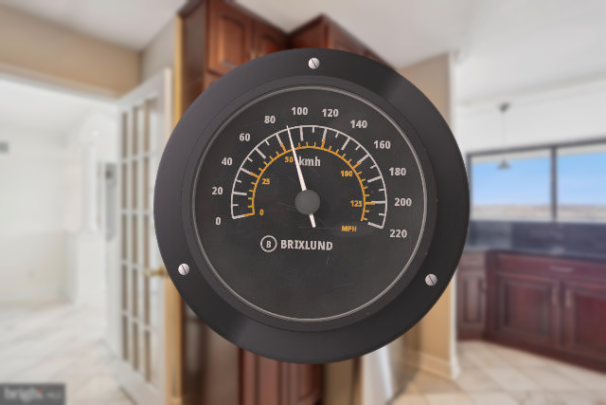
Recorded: 90 km/h
